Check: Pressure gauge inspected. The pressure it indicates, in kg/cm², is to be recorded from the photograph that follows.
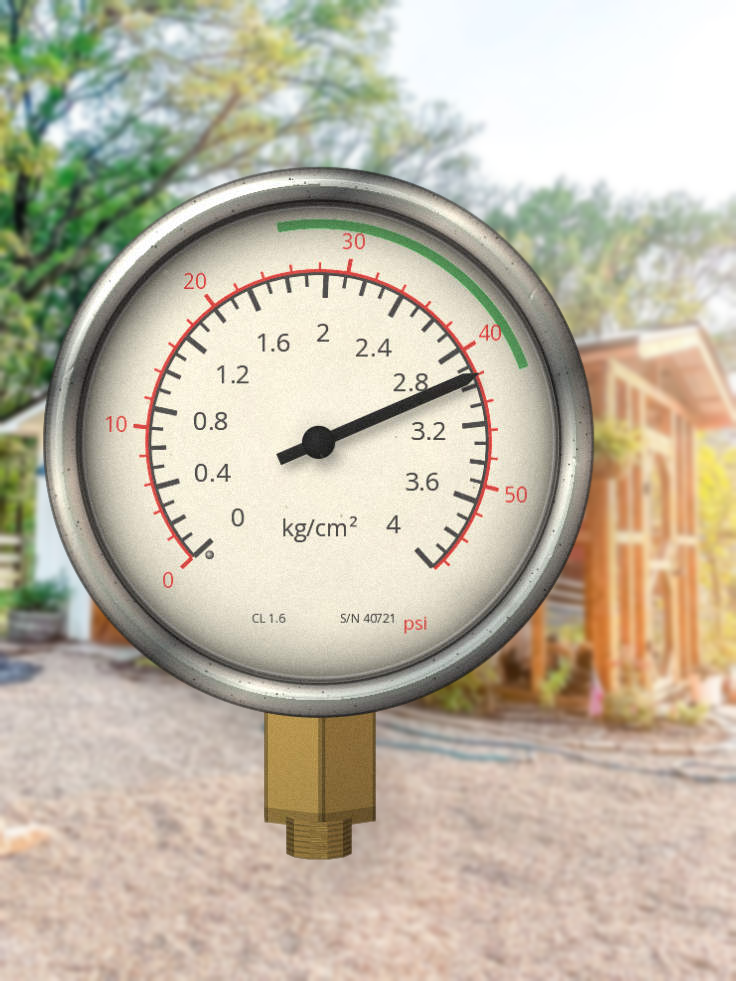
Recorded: 2.95 kg/cm²
